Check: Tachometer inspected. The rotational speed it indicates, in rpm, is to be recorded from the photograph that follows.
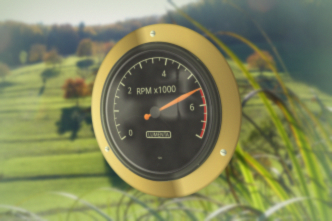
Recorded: 5500 rpm
